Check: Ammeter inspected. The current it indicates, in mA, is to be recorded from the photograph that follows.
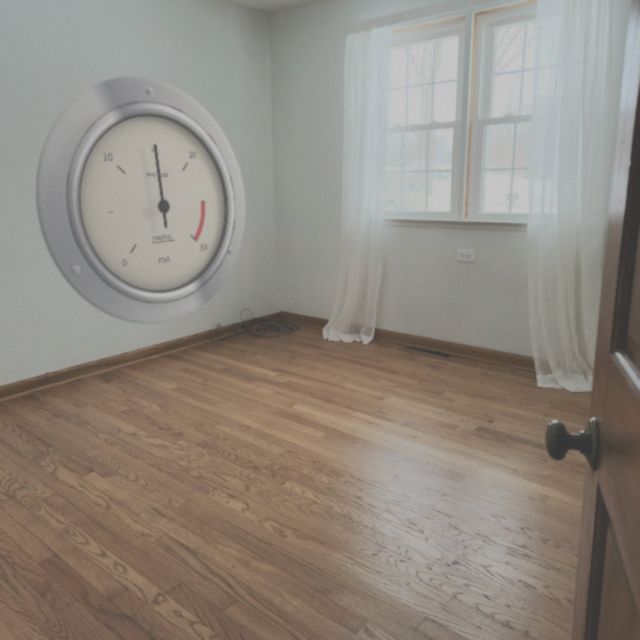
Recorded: 15 mA
